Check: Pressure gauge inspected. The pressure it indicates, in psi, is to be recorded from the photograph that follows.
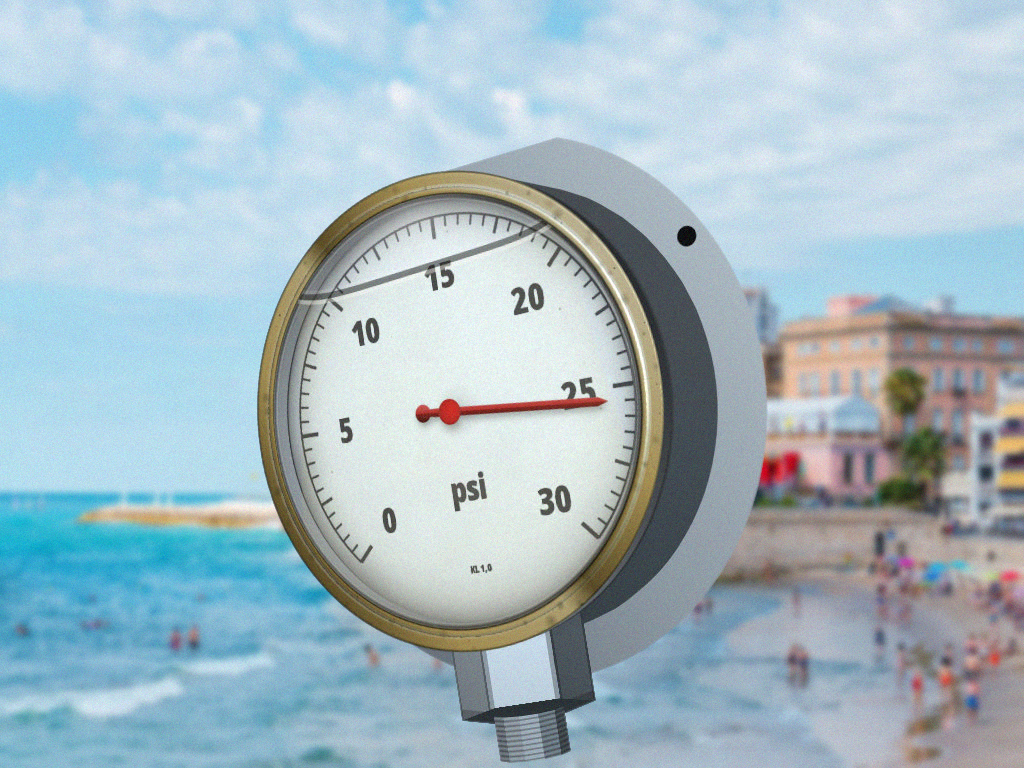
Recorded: 25.5 psi
